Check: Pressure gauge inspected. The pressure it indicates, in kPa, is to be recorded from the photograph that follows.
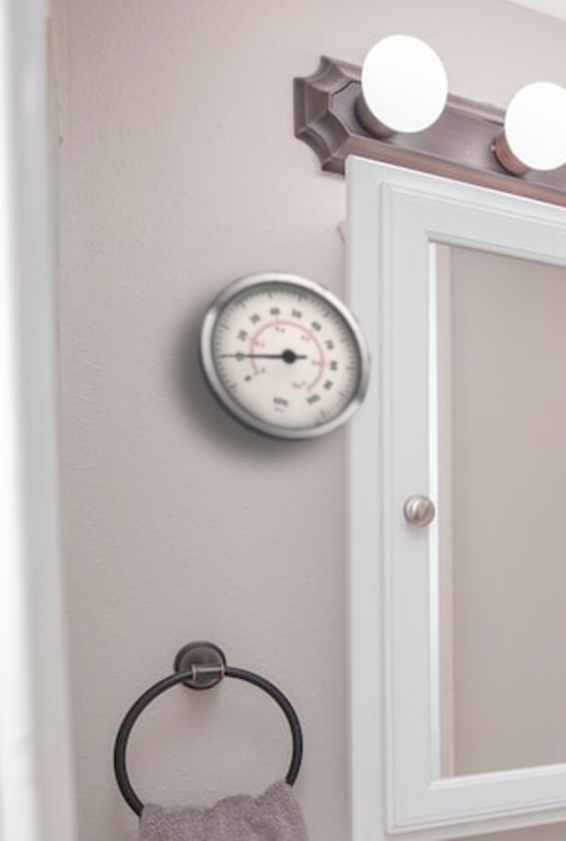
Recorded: 10 kPa
